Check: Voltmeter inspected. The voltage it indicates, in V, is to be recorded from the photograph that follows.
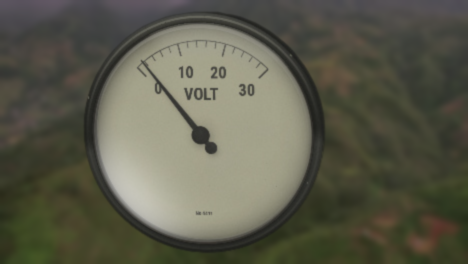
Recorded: 2 V
